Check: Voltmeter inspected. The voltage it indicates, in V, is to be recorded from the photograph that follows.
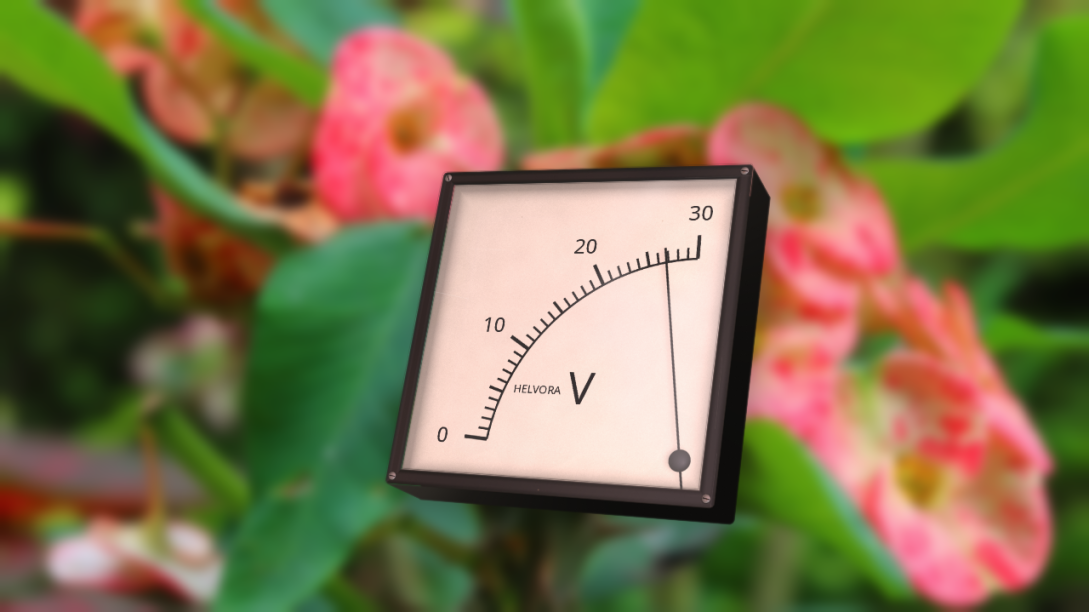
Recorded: 27 V
